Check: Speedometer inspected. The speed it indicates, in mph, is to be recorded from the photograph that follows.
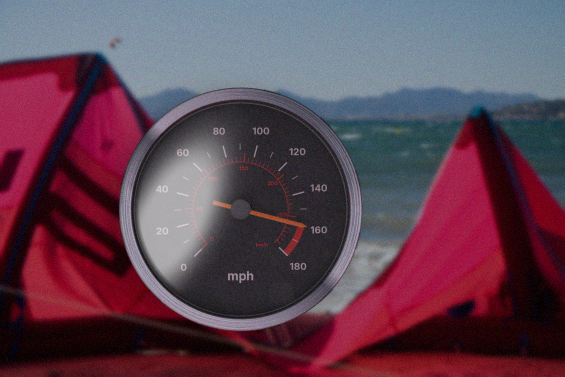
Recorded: 160 mph
